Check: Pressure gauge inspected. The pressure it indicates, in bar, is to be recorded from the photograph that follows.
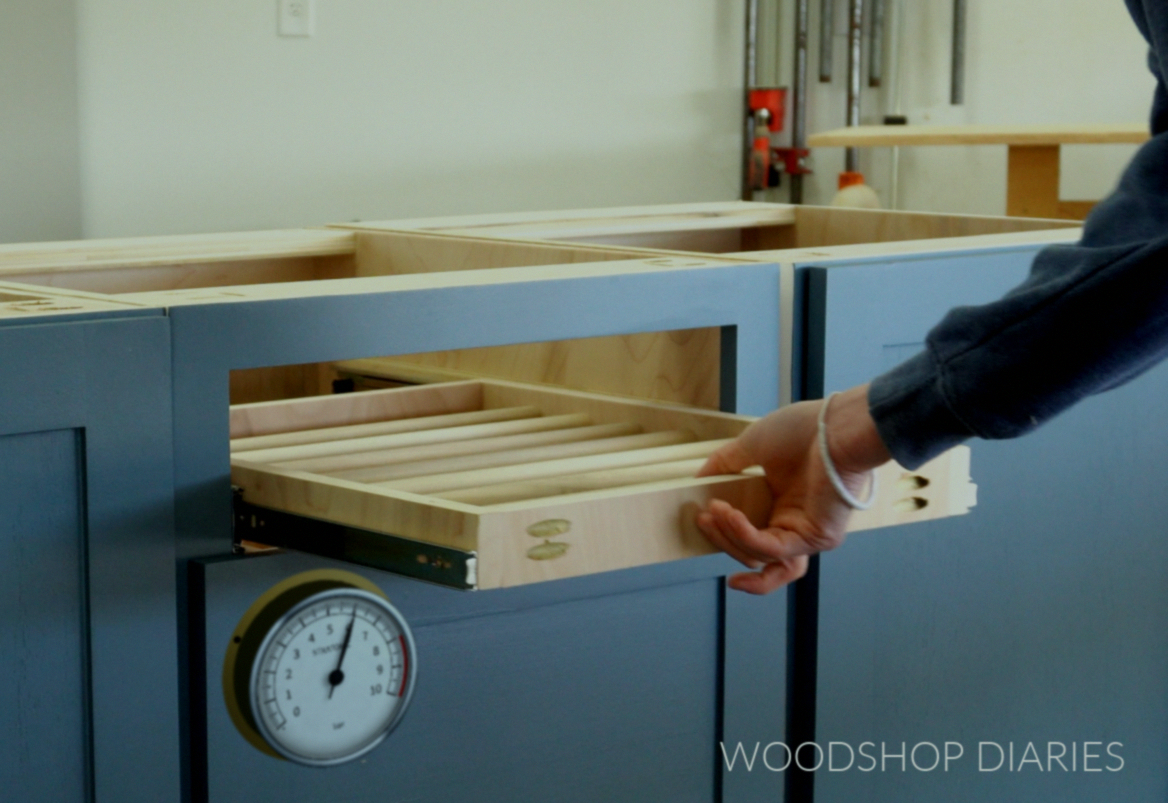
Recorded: 6 bar
